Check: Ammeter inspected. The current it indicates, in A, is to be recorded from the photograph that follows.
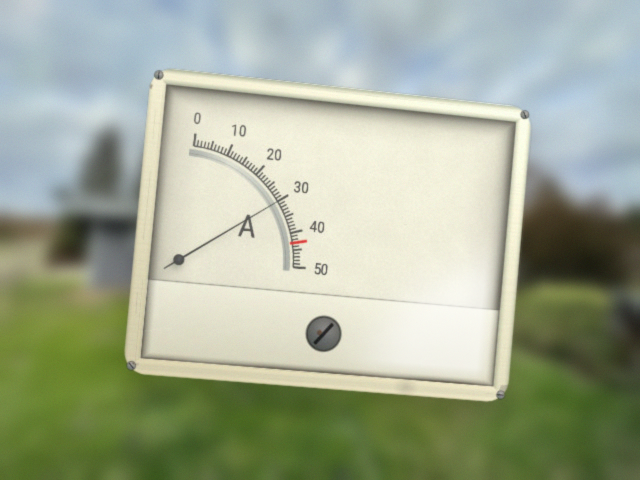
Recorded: 30 A
